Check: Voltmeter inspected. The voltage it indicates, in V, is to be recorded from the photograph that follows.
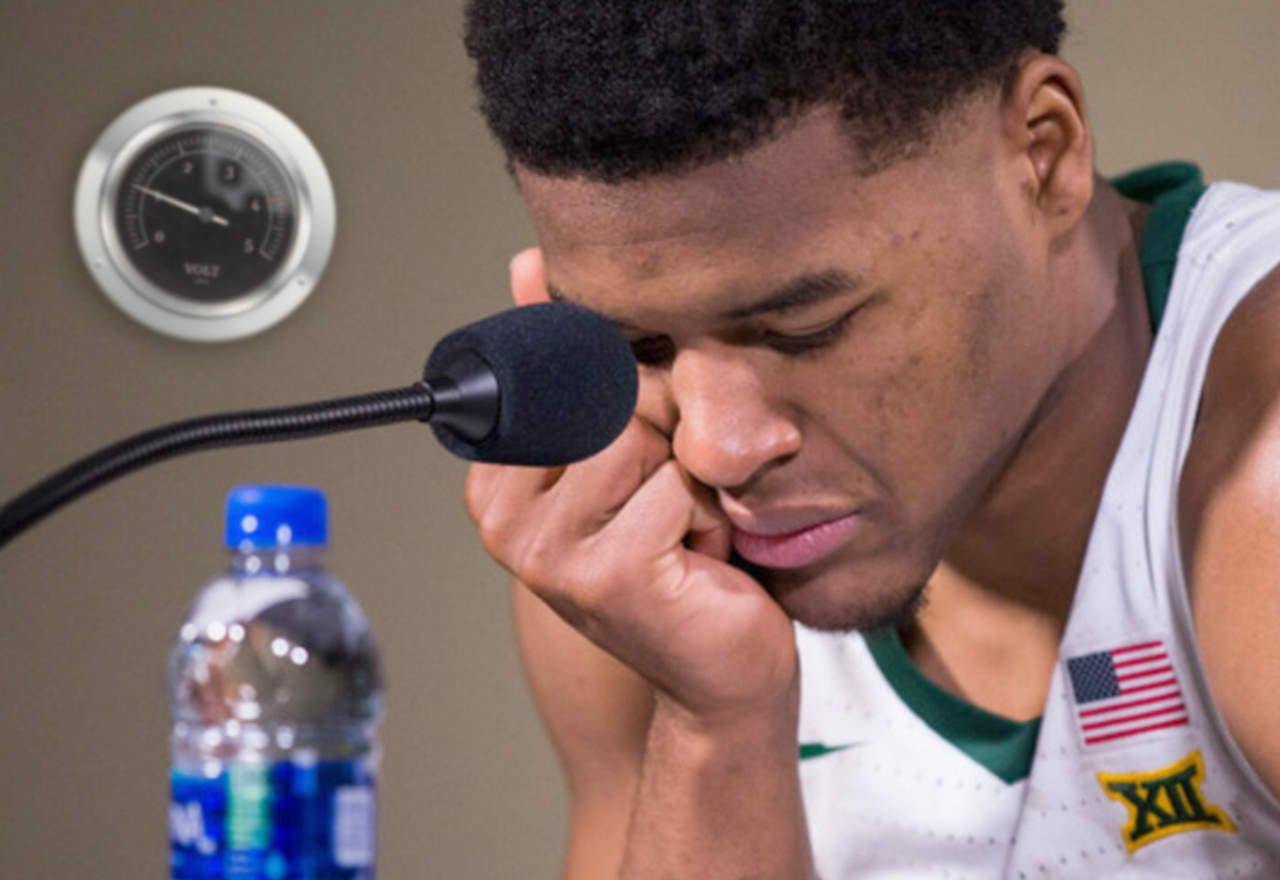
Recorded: 1 V
